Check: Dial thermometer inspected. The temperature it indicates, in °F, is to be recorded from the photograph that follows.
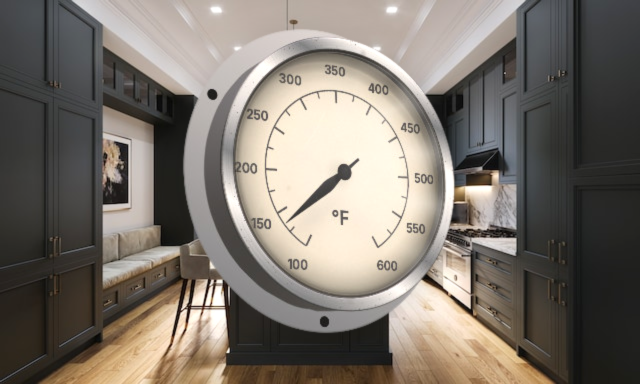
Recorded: 137.5 °F
